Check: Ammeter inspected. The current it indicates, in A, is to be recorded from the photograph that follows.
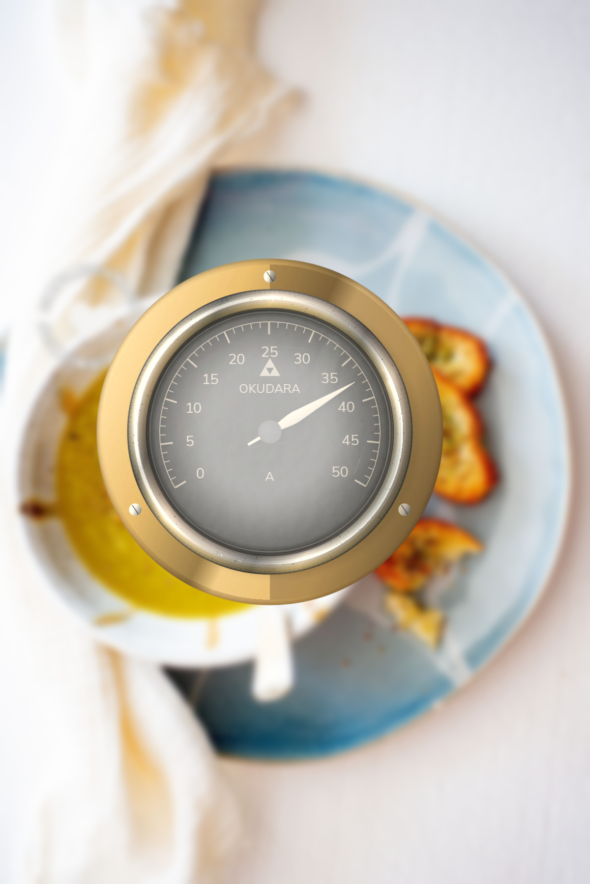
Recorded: 37.5 A
